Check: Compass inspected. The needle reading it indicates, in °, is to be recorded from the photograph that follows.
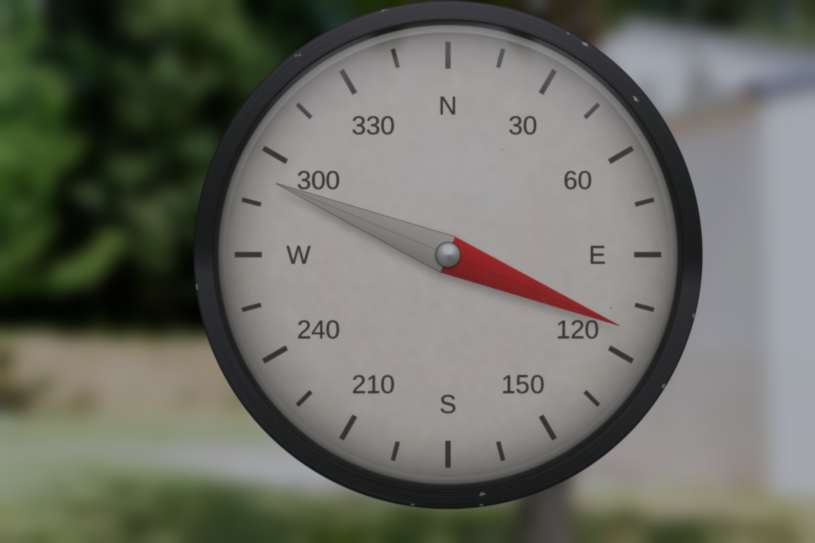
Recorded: 112.5 °
